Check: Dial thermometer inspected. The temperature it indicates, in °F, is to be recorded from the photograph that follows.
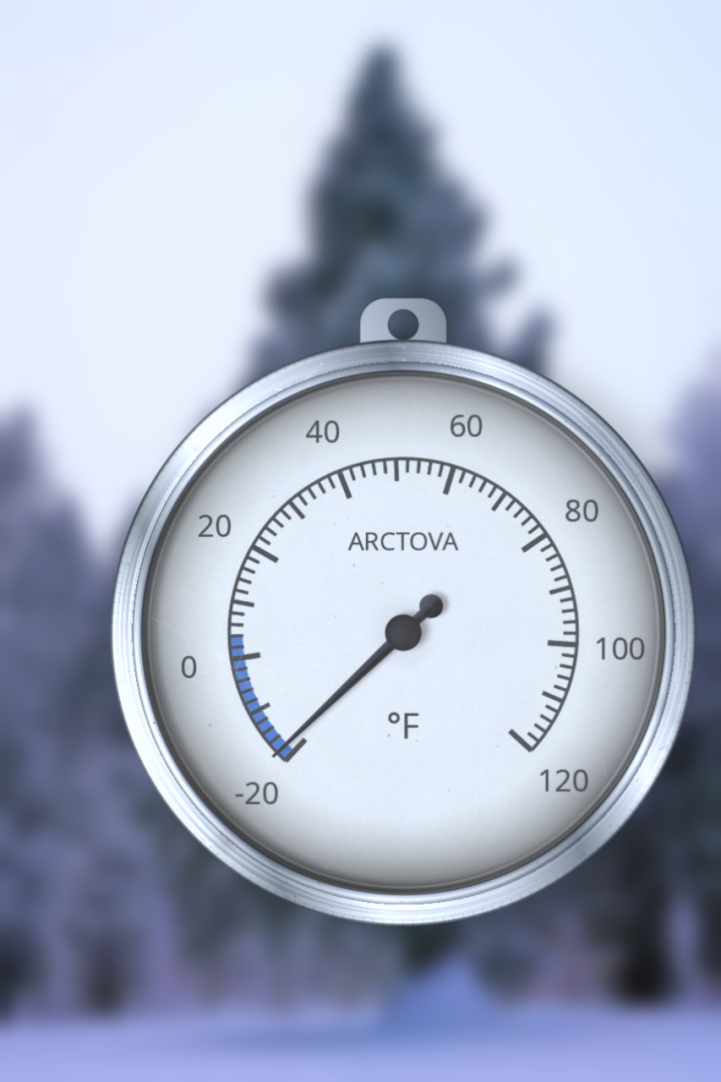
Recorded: -18 °F
